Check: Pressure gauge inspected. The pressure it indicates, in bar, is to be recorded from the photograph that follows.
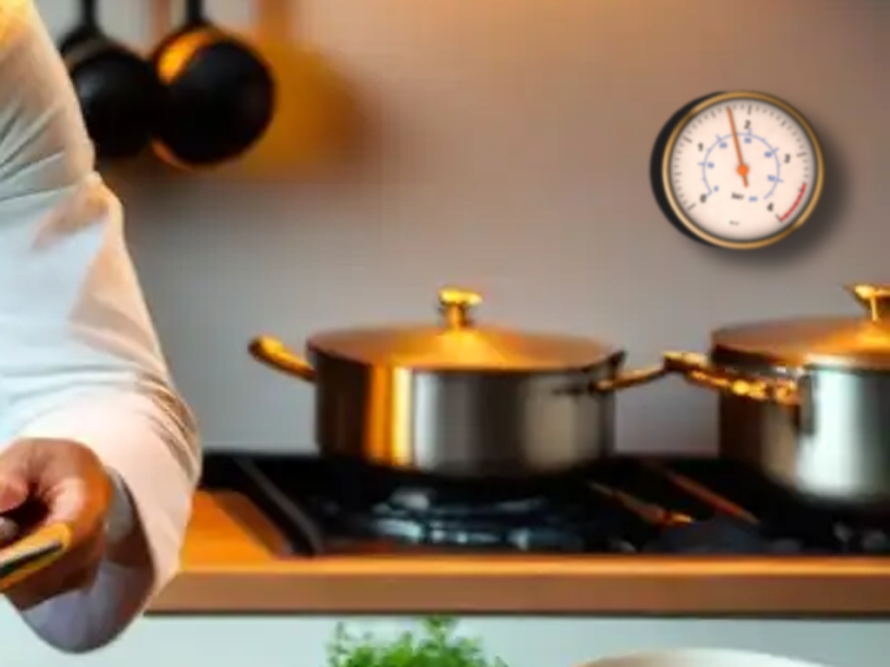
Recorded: 1.7 bar
